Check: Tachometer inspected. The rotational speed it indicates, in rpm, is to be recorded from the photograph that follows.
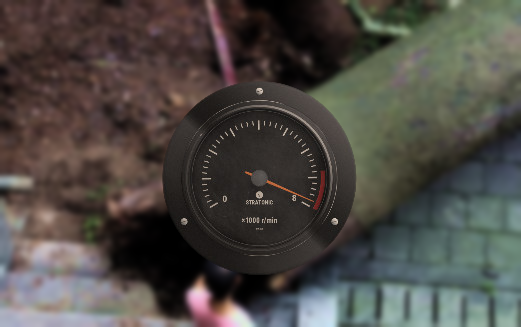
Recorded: 7800 rpm
